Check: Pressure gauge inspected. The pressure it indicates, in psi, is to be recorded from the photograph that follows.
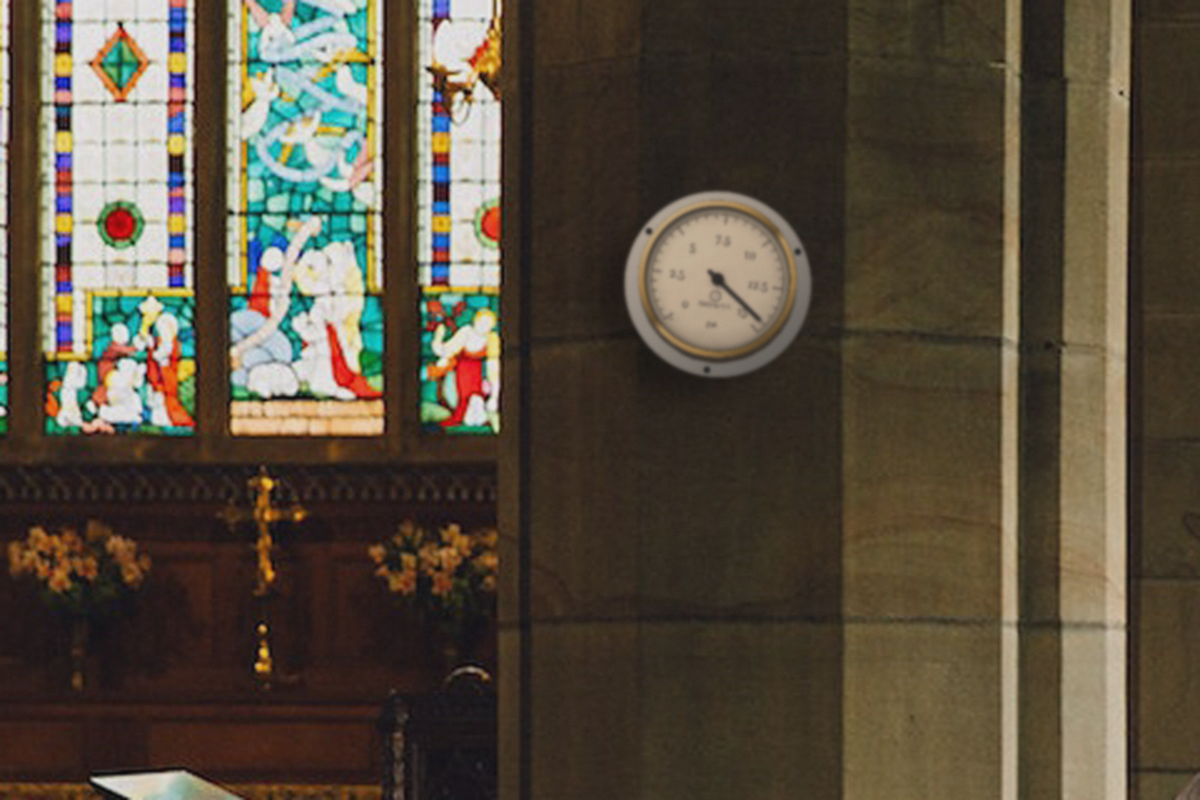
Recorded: 14.5 psi
